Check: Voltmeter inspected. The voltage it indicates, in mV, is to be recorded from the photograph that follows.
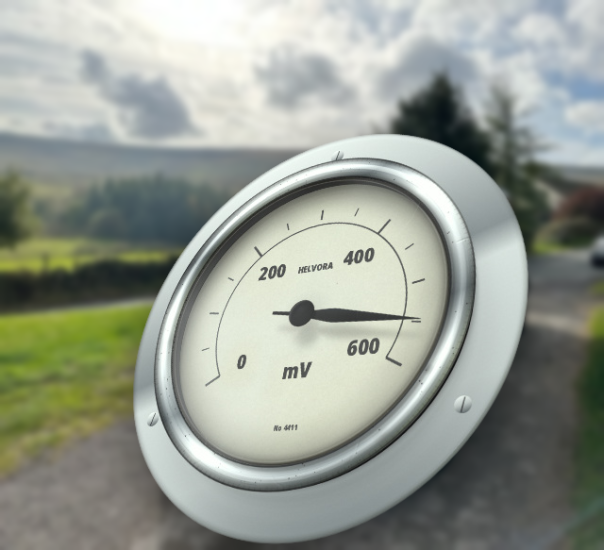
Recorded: 550 mV
